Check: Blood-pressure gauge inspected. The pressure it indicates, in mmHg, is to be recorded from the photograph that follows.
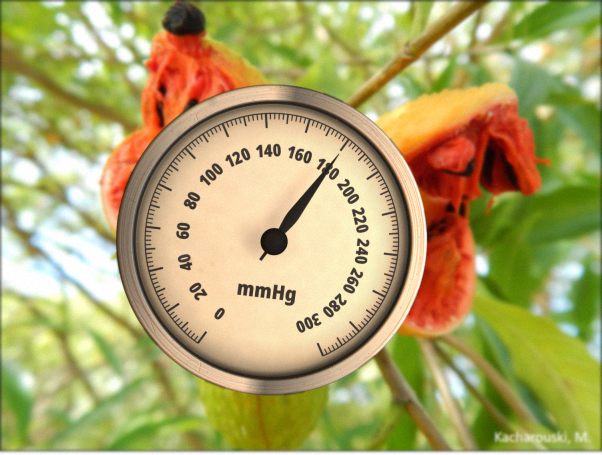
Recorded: 180 mmHg
